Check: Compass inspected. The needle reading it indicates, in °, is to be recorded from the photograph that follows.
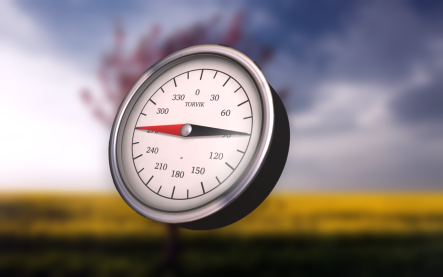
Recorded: 270 °
